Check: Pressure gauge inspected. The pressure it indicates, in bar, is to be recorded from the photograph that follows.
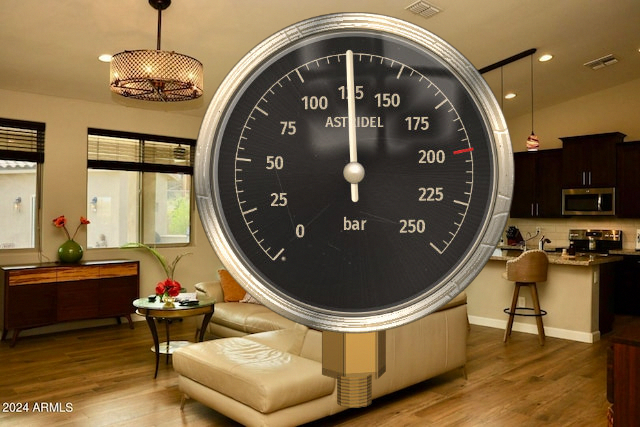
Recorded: 125 bar
